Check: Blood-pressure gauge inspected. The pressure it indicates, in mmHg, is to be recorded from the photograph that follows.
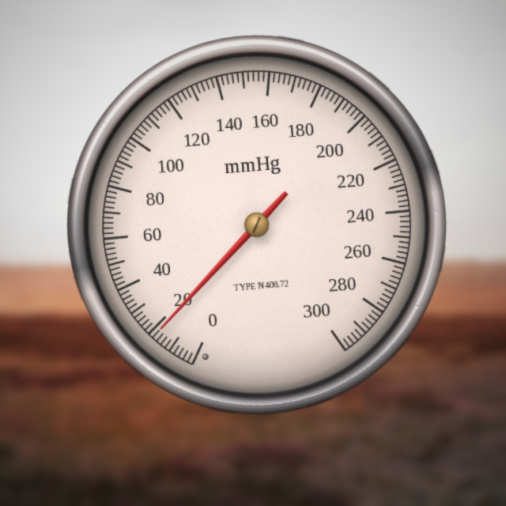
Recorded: 18 mmHg
